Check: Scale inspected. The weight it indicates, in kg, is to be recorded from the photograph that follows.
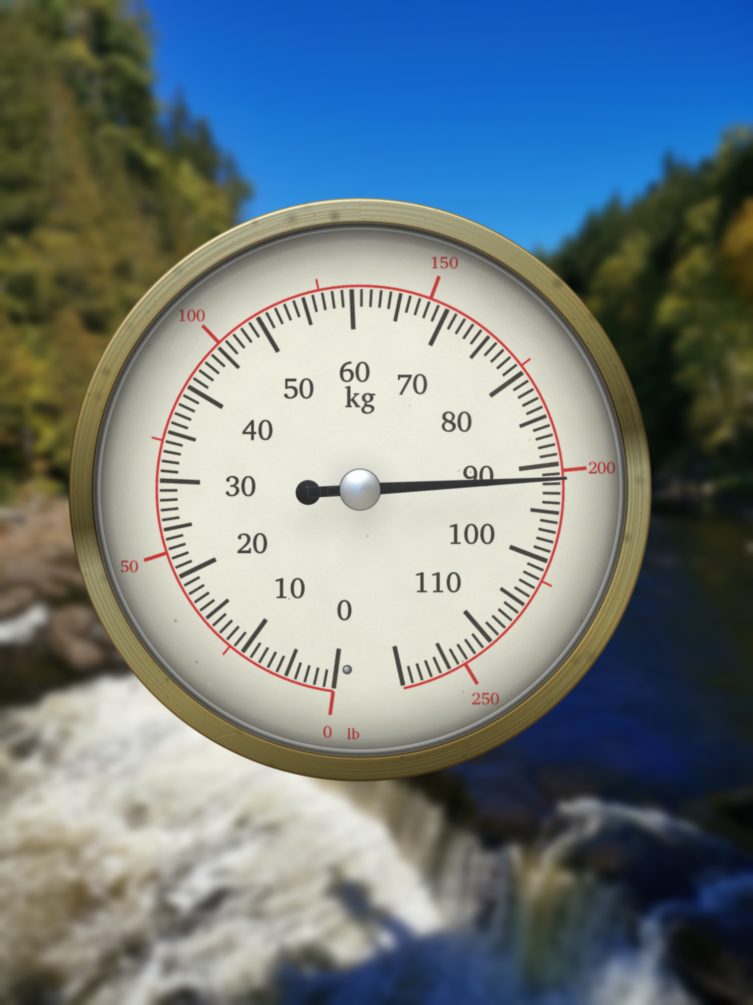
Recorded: 91.5 kg
